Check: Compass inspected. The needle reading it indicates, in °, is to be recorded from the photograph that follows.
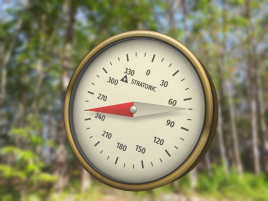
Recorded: 250 °
